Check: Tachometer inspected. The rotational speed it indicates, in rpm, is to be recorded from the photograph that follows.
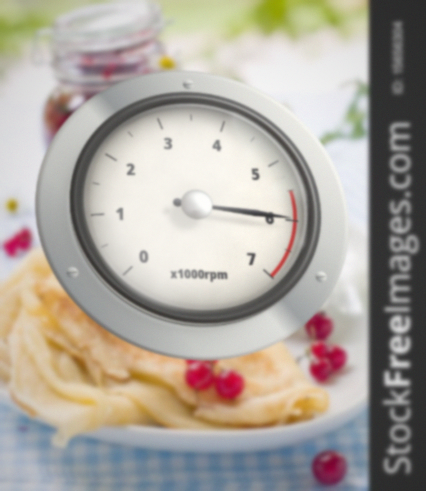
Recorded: 6000 rpm
